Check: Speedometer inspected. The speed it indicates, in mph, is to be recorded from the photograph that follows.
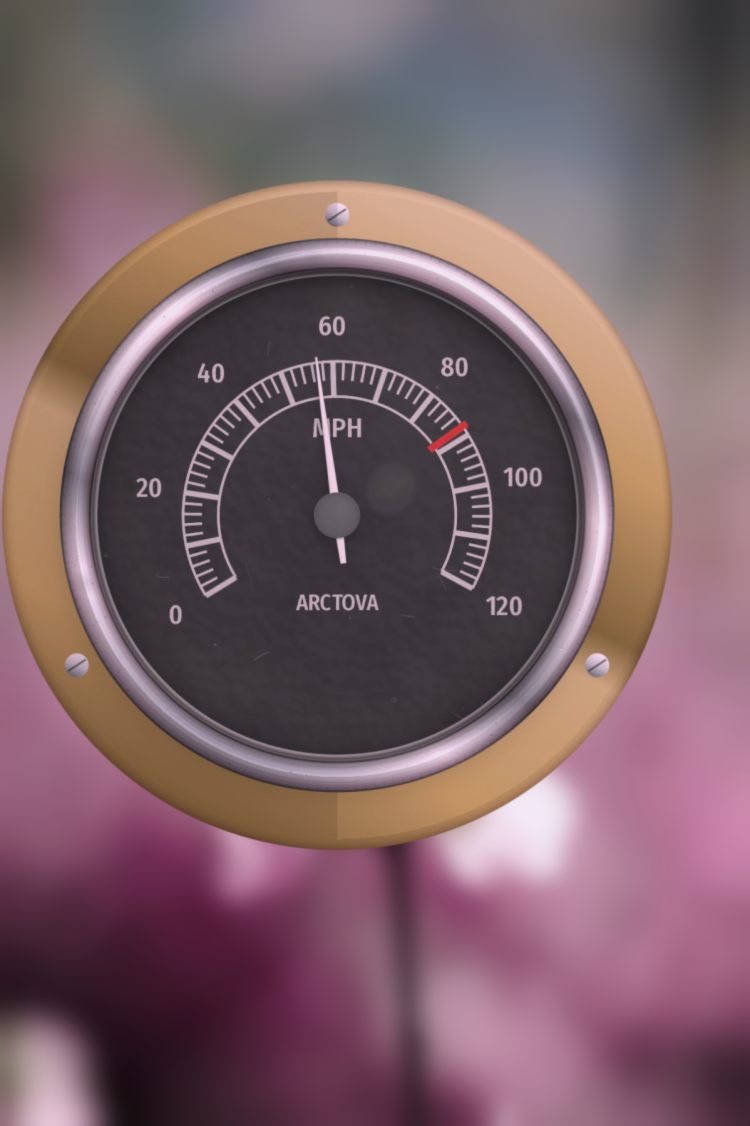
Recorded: 57 mph
